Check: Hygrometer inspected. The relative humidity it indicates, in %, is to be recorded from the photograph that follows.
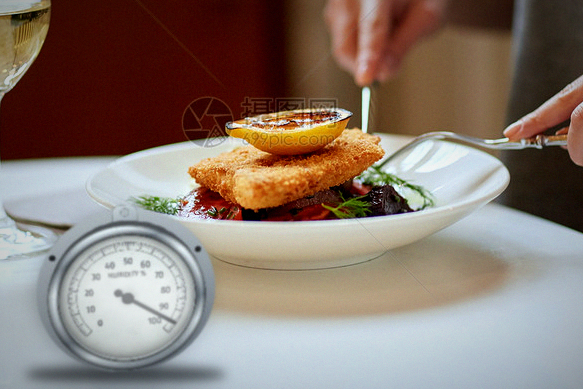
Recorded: 95 %
